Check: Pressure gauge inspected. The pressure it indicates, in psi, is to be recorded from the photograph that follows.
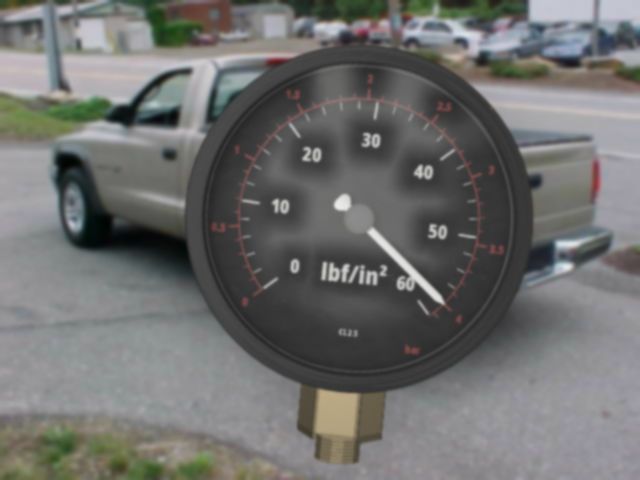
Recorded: 58 psi
